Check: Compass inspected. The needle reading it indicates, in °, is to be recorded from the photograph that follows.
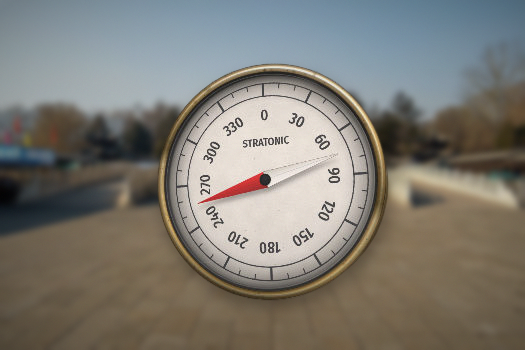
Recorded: 255 °
